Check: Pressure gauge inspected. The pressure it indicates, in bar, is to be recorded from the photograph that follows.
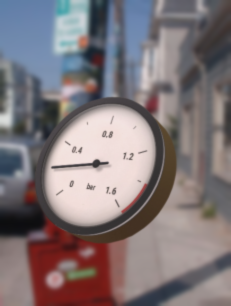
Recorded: 0.2 bar
